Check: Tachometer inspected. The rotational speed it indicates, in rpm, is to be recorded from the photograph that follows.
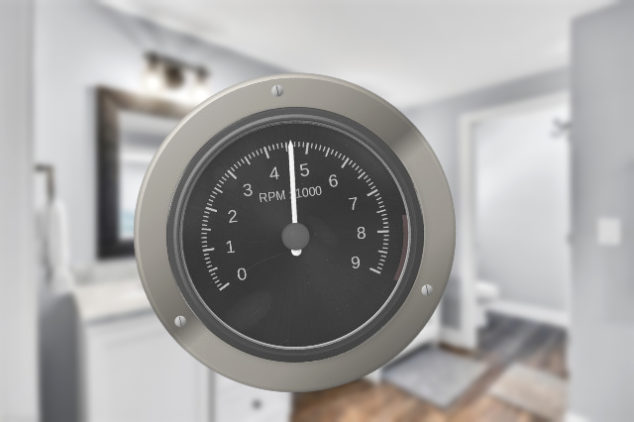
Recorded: 4600 rpm
